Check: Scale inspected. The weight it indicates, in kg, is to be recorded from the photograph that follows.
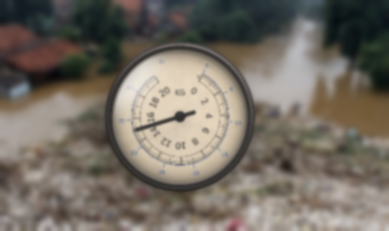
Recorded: 15 kg
